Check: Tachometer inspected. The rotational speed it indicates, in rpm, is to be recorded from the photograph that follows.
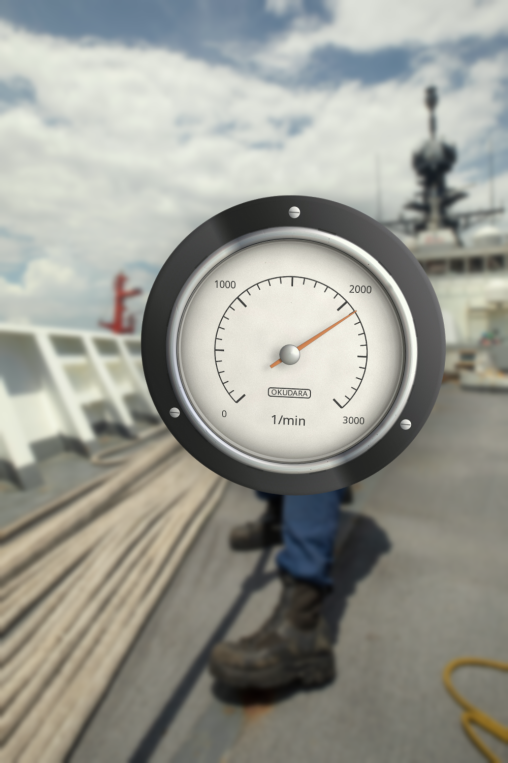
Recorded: 2100 rpm
